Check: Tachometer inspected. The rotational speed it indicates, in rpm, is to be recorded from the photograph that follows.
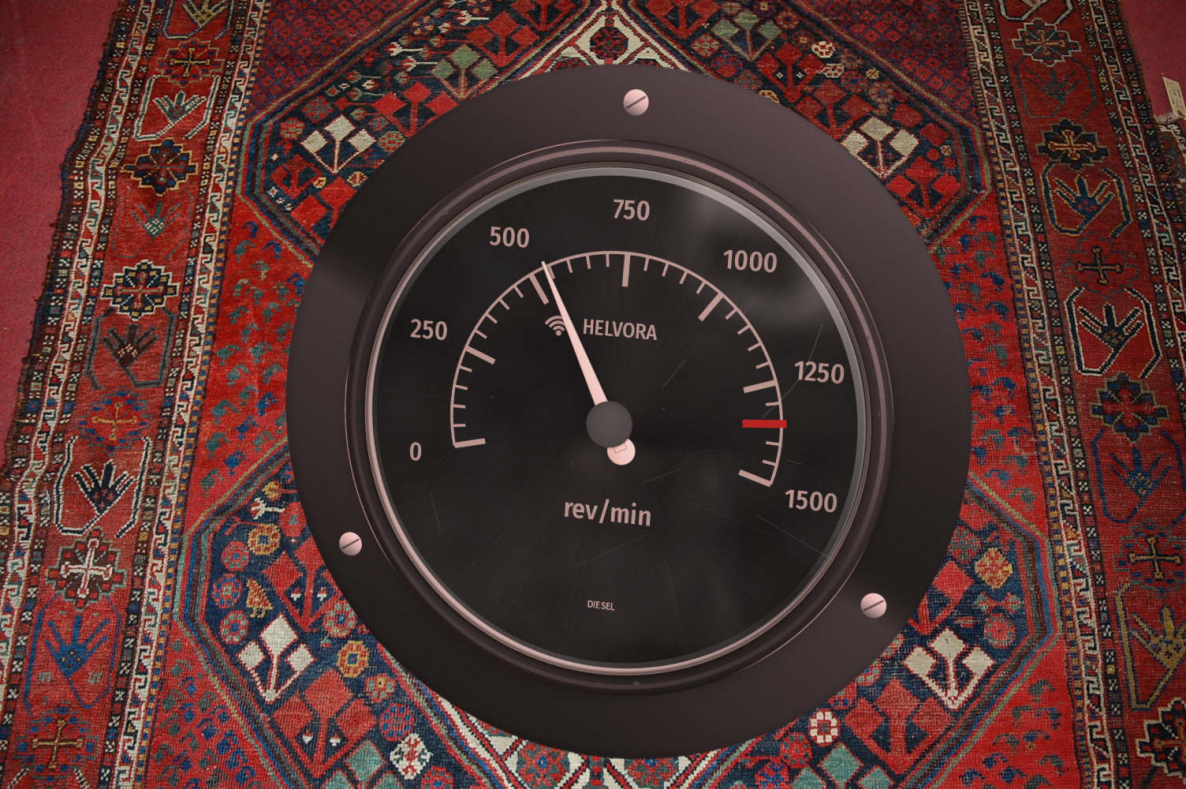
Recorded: 550 rpm
